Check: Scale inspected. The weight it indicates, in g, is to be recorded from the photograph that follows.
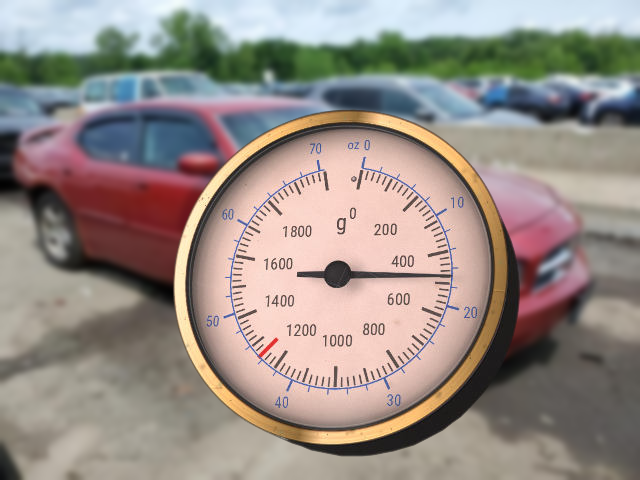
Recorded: 480 g
